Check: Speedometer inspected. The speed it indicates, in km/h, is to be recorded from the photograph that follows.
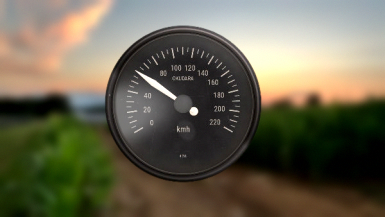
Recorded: 60 km/h
